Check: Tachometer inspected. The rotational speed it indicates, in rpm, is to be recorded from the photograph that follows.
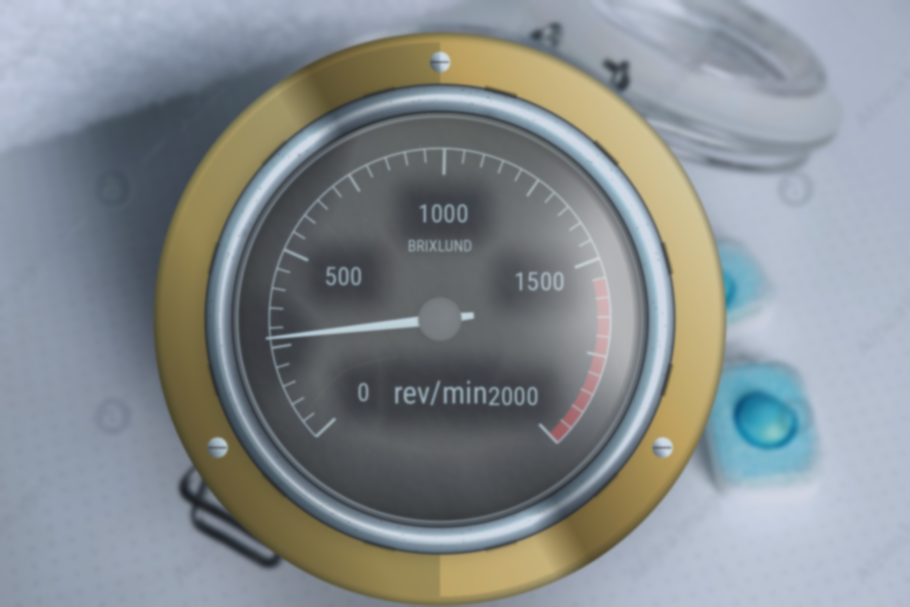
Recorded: 275 rpm
